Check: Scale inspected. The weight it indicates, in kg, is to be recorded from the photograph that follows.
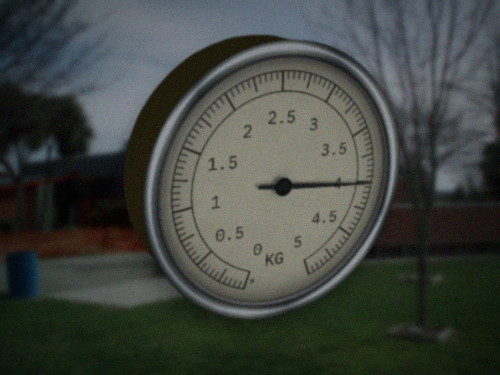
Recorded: 4 kg
